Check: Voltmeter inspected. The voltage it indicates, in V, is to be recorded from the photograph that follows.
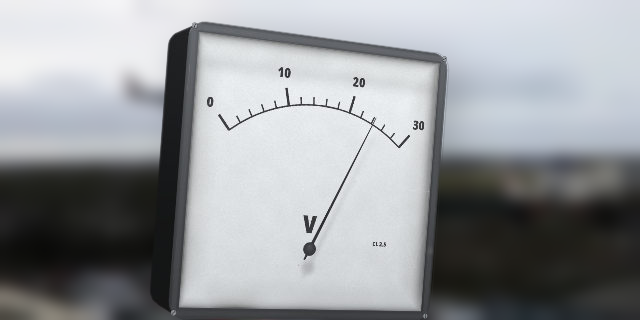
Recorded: 24 V
